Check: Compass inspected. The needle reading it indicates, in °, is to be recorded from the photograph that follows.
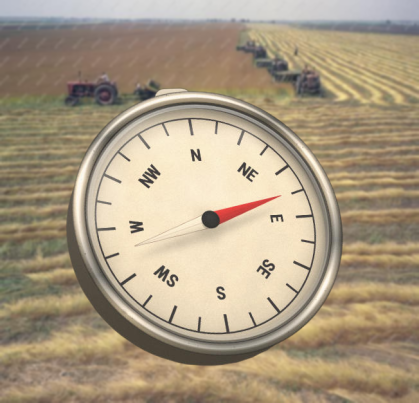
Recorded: 75 °
